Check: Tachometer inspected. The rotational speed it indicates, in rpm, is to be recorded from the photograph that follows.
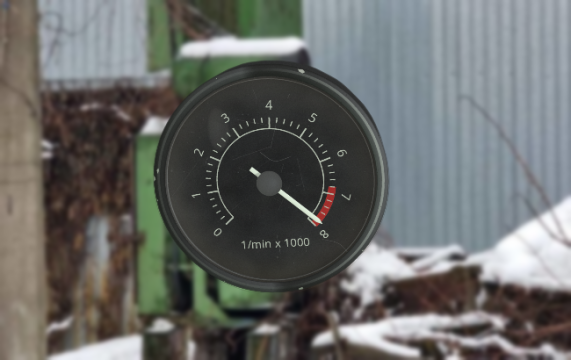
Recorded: 7800 rpm
